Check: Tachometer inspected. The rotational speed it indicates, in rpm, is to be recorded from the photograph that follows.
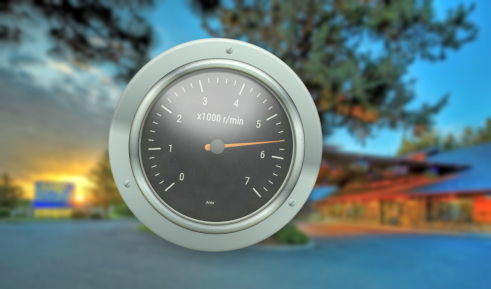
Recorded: 5600 rpm
